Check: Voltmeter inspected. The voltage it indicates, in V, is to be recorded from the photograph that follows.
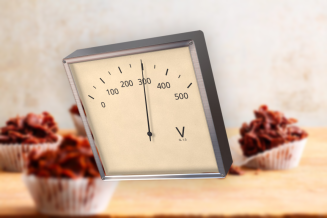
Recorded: 300 V
